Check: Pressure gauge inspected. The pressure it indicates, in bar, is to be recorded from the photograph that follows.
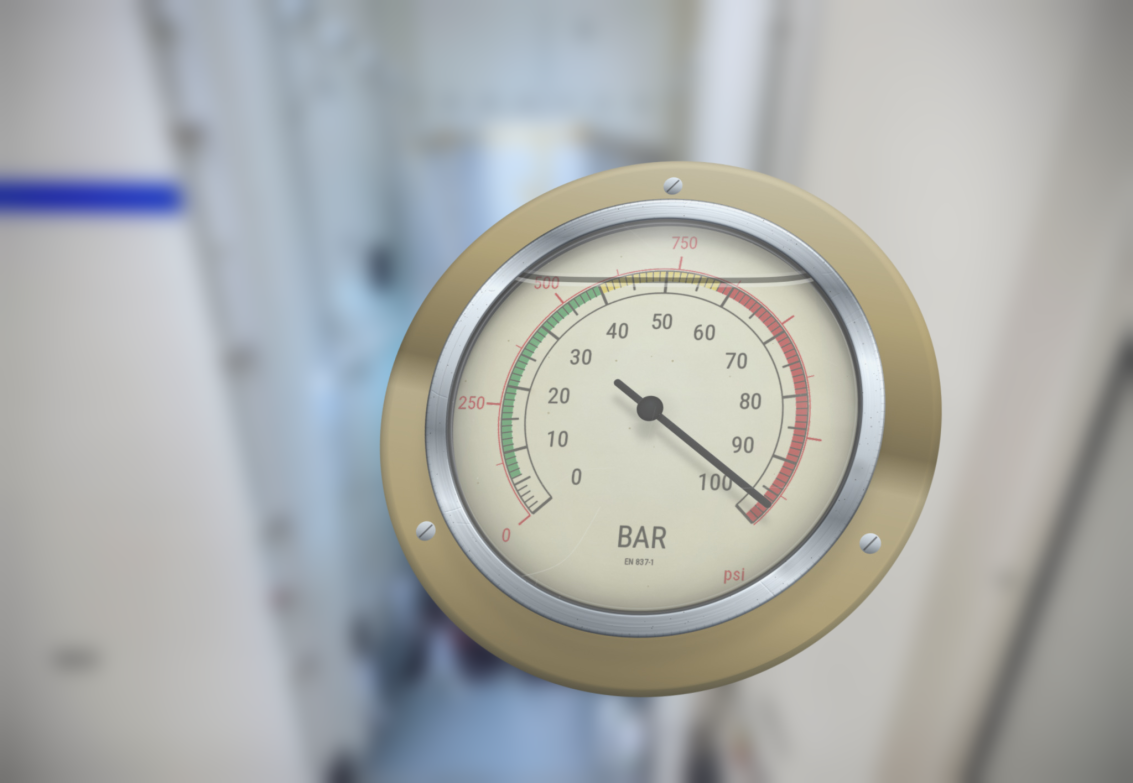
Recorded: 97 bar
